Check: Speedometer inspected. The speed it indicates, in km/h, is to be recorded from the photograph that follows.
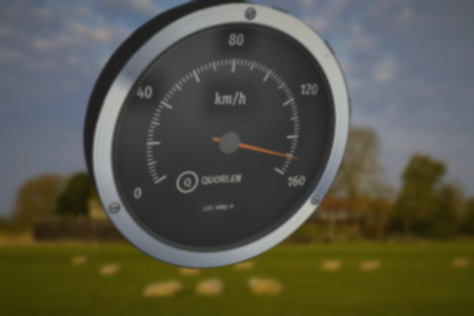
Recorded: 150 km/h
